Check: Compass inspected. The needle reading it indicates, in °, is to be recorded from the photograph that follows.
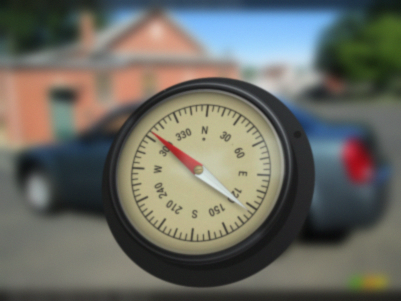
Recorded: 305 °
